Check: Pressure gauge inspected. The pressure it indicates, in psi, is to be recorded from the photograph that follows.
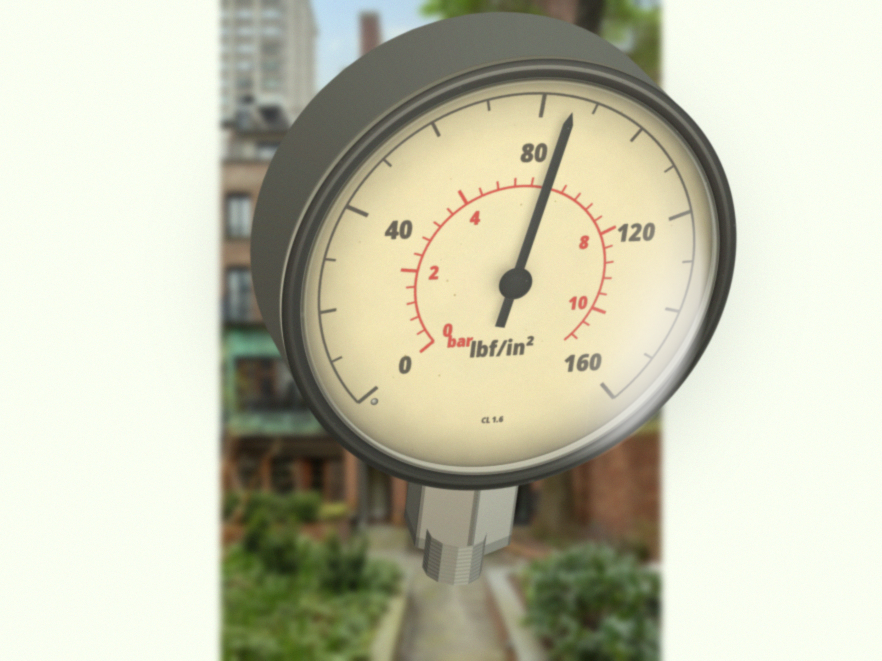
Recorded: 85 psi
